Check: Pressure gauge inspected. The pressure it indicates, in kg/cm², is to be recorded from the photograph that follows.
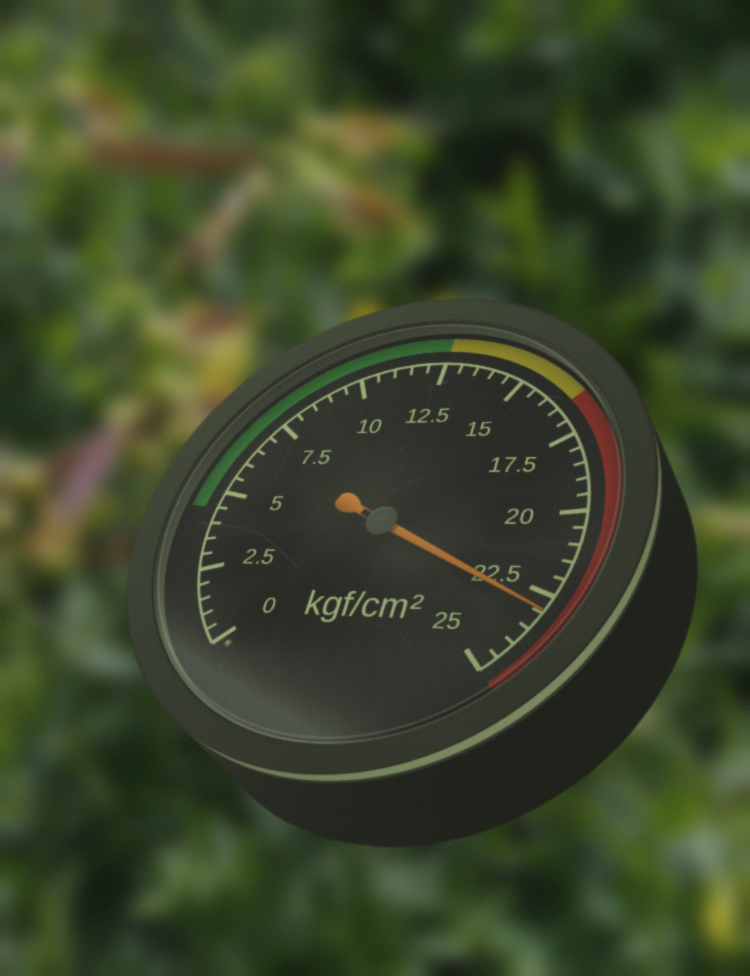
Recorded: 23 kg/cm²
